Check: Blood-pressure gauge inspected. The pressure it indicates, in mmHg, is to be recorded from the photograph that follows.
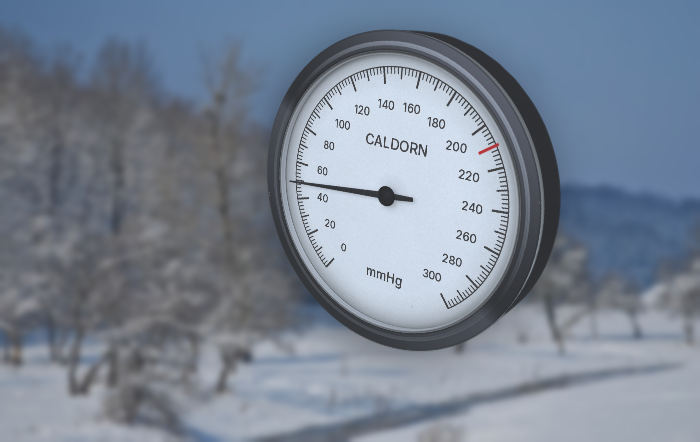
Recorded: 50 mmHg
